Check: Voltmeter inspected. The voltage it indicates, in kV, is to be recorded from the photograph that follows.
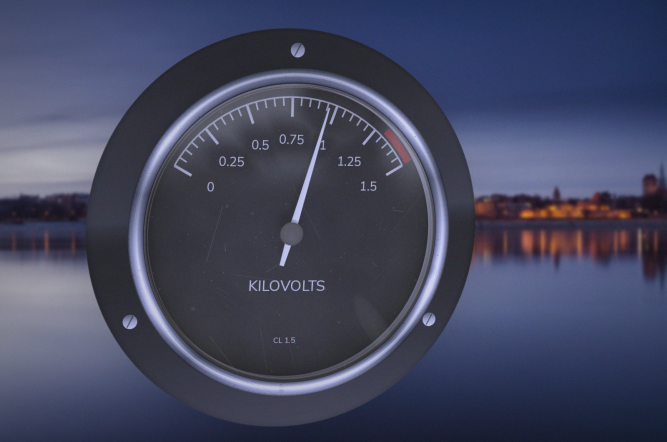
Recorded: 0.95 kV
